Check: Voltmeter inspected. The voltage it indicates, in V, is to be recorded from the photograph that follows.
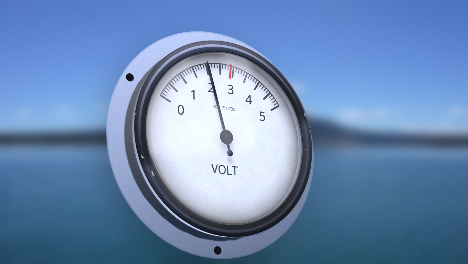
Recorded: 2 V
